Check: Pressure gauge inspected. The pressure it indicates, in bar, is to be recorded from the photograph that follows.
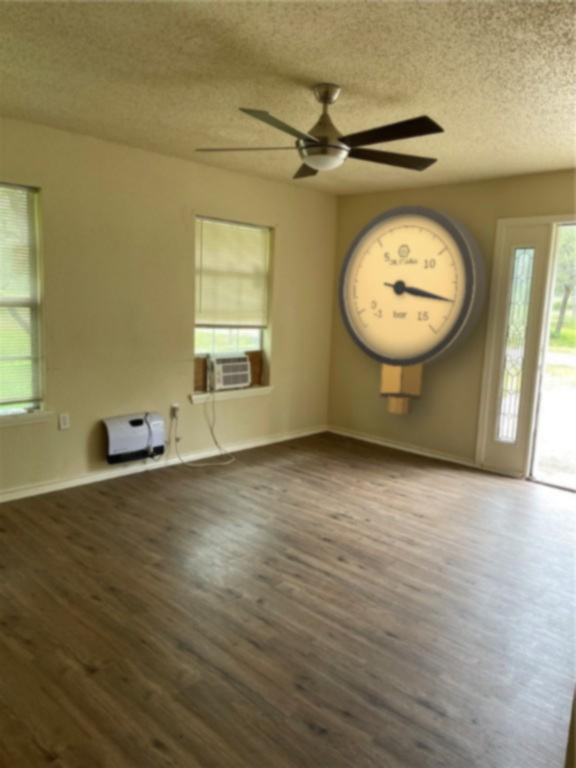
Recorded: 13 bar
